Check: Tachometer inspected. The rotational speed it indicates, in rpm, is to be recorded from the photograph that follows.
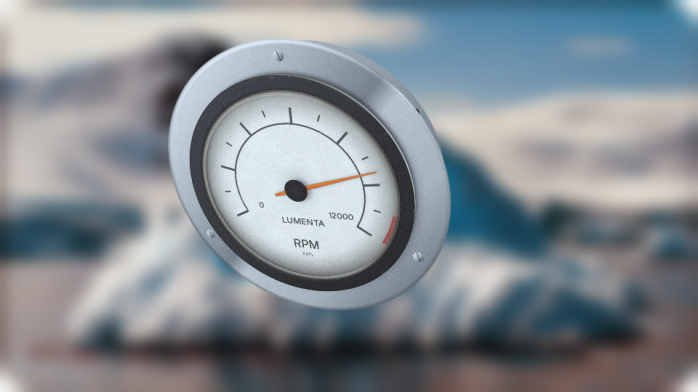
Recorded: 9500 rpm
